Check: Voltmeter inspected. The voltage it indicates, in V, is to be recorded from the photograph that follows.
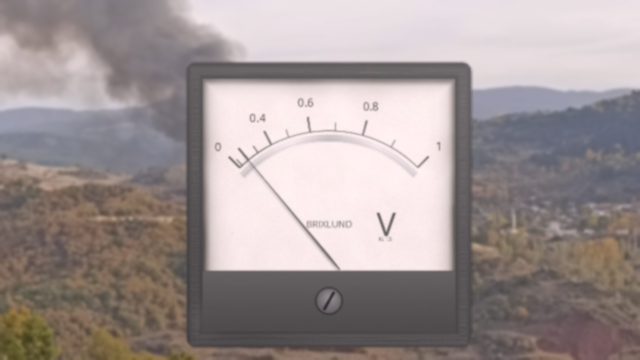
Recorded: 0.2 V
